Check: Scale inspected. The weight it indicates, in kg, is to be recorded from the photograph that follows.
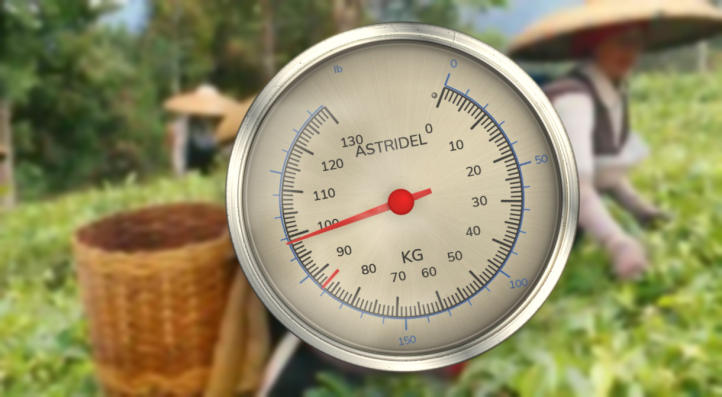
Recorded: 99 kg
